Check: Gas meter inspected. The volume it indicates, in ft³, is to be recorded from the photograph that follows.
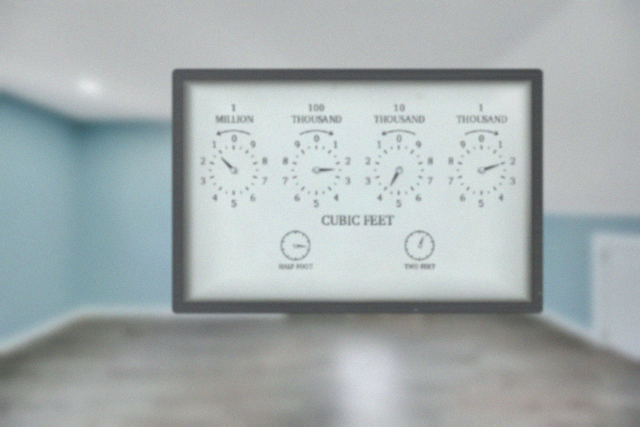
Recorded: 124200 ft³
